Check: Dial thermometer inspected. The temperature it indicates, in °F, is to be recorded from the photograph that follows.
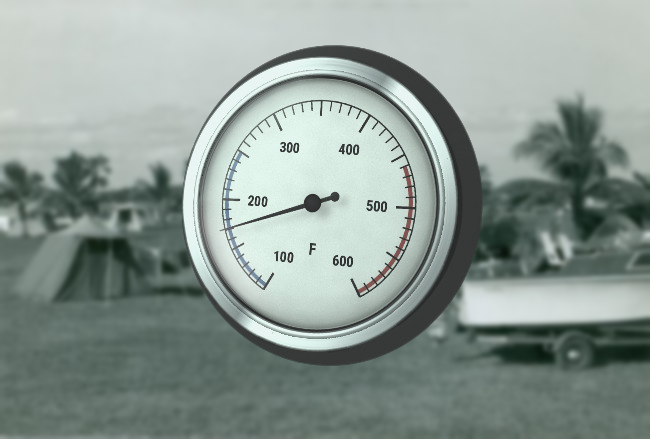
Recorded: 170 °F
